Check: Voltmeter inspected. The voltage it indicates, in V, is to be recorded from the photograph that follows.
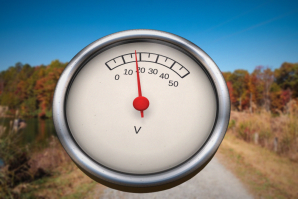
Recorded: 17.5 V
